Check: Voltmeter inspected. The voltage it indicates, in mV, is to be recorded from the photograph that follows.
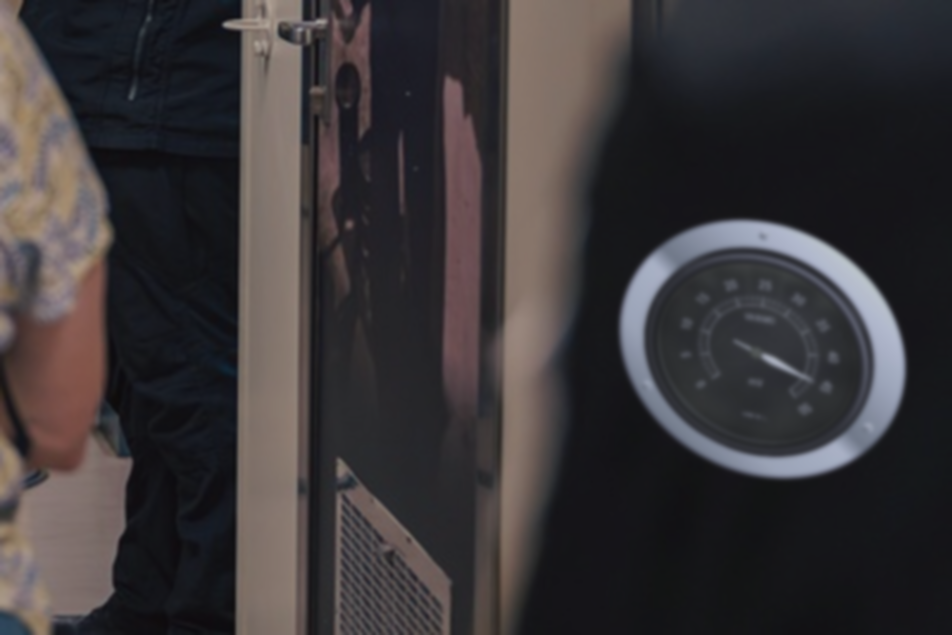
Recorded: 45 mV
